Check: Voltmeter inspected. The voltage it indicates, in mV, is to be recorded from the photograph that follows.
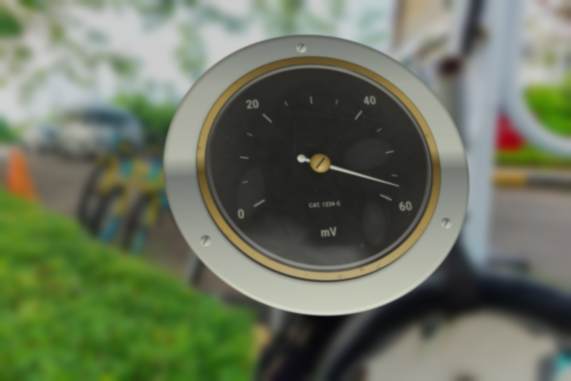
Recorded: 57.5 mV
